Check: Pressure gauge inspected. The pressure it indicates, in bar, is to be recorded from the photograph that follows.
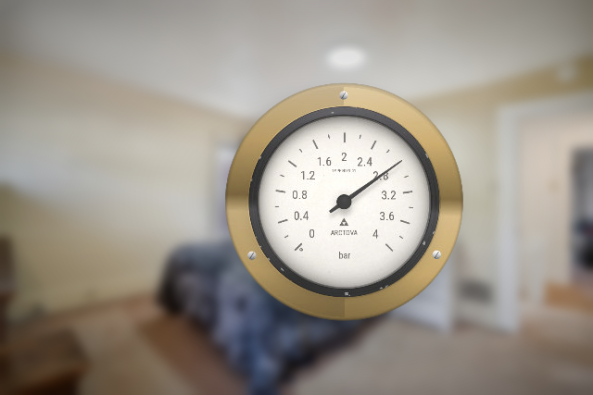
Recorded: 2.8 bar
